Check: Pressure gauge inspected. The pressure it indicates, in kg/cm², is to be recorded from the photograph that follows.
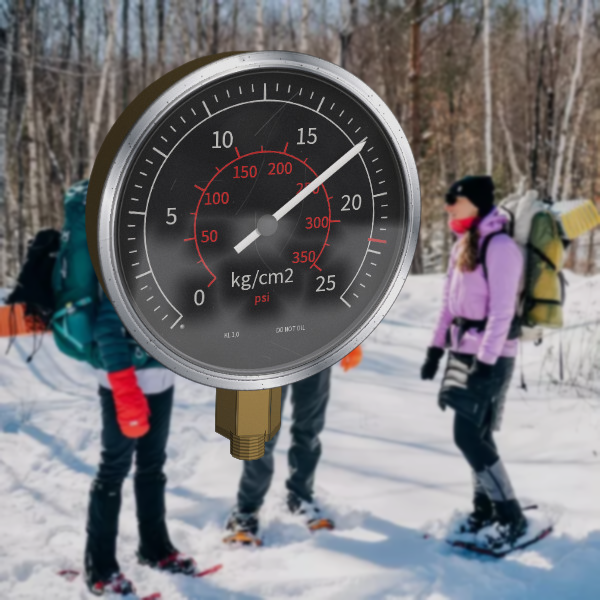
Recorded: 17.5 kg/cm²
